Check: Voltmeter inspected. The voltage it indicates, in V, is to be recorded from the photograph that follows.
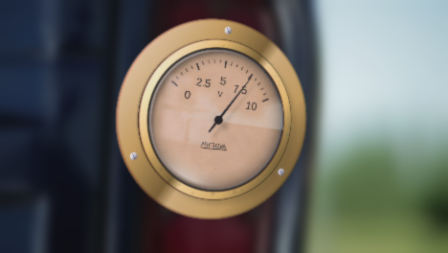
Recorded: 7.5 V
